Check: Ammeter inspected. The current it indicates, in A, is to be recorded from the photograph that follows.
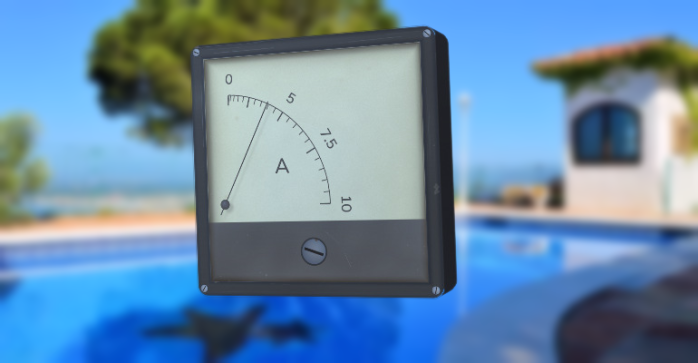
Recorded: 4 A
